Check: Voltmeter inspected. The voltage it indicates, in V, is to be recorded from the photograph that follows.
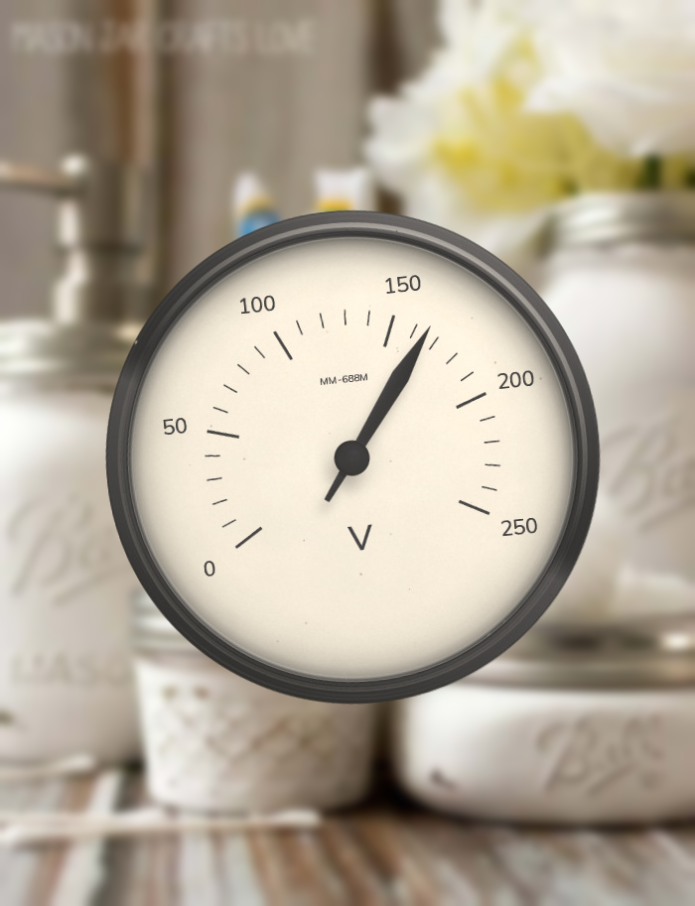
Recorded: 165 V
